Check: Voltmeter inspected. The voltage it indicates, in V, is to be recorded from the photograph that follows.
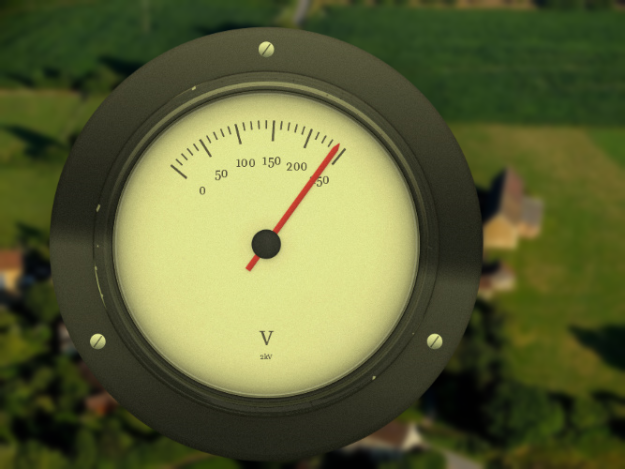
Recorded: 240 V
